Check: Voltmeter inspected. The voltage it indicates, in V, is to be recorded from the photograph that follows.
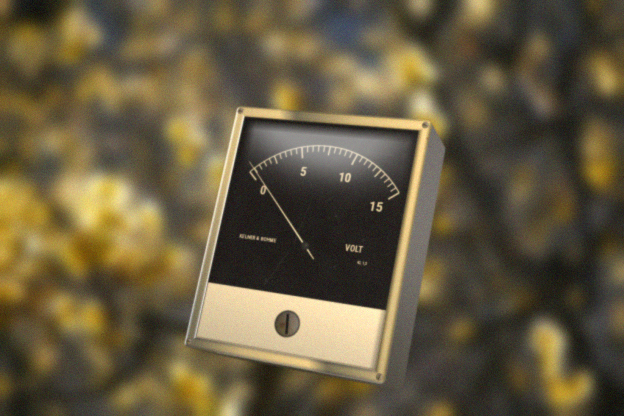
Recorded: 0.5 V
